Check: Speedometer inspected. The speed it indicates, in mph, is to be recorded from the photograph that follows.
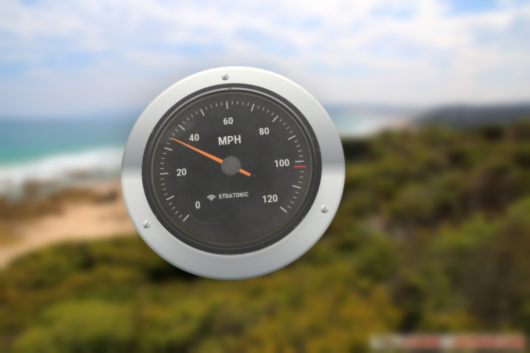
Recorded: 34 mph
